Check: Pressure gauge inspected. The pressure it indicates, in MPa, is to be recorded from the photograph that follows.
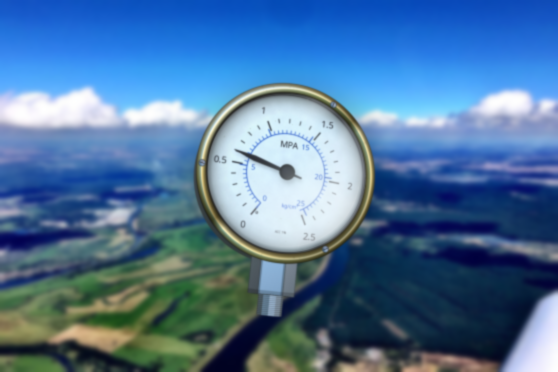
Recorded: 0.6 MPa
